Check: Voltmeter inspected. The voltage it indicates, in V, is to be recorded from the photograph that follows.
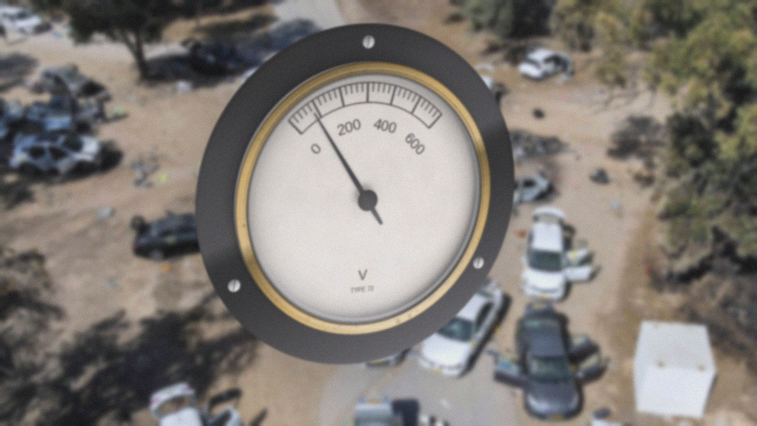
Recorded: 80 V
